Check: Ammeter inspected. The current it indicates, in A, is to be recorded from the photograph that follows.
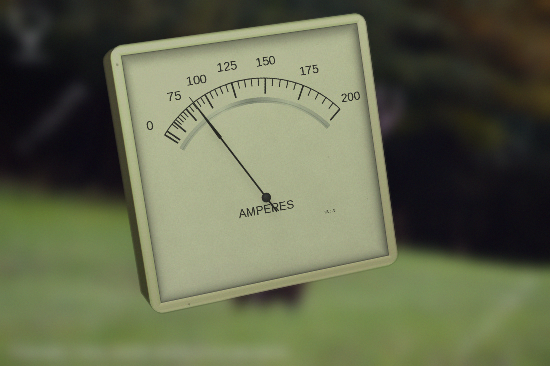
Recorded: 85 A
